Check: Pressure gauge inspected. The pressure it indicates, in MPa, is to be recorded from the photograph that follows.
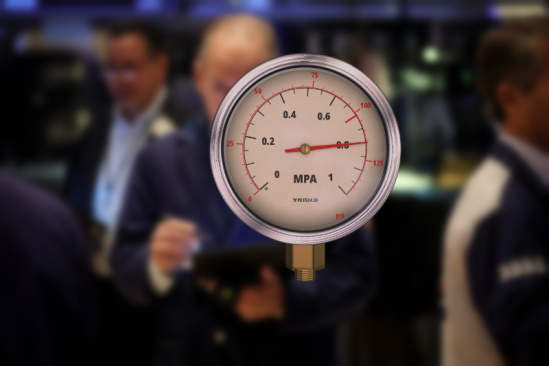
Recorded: 0.8 MPa
